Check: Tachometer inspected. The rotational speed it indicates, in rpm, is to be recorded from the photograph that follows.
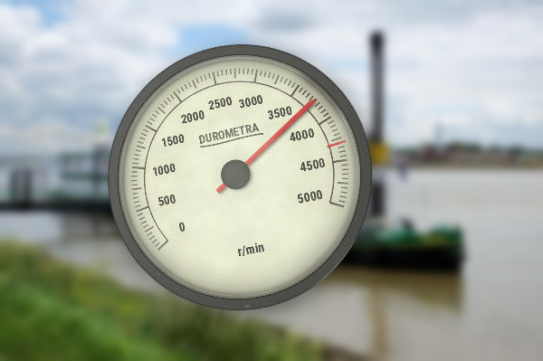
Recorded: 3750 rpm
